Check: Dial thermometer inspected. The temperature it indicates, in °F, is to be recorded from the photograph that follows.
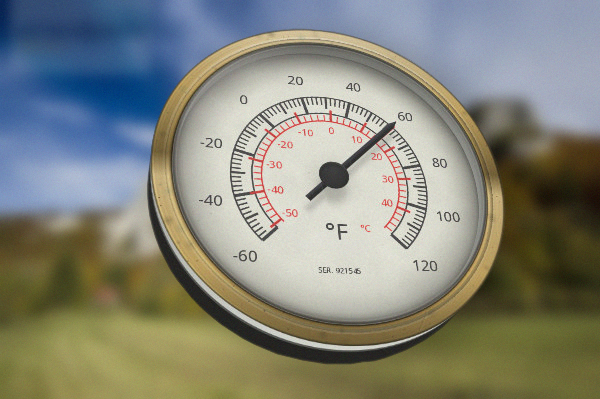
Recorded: 60 °F
